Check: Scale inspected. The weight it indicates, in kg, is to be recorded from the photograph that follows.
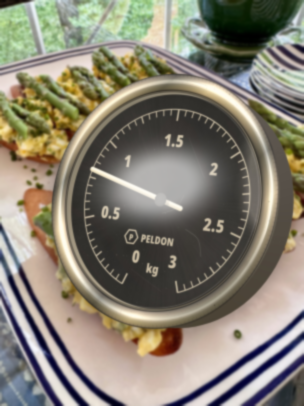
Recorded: 0.8 kg
